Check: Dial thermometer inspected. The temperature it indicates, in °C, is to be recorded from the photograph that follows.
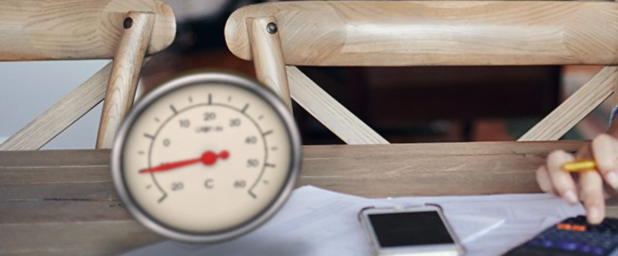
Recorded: -10 °C
